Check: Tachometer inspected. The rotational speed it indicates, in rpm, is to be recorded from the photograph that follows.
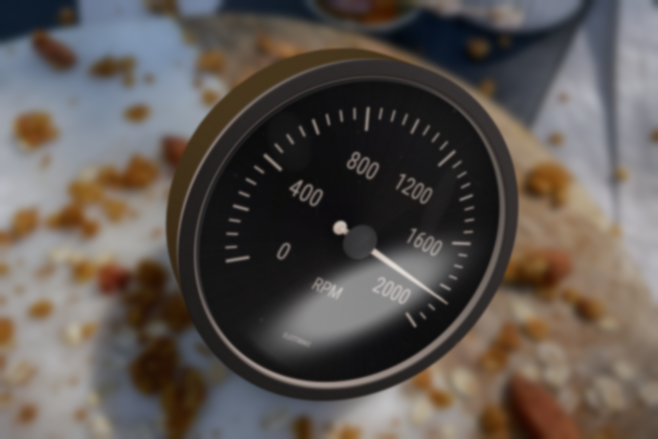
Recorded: 1850 rpm
